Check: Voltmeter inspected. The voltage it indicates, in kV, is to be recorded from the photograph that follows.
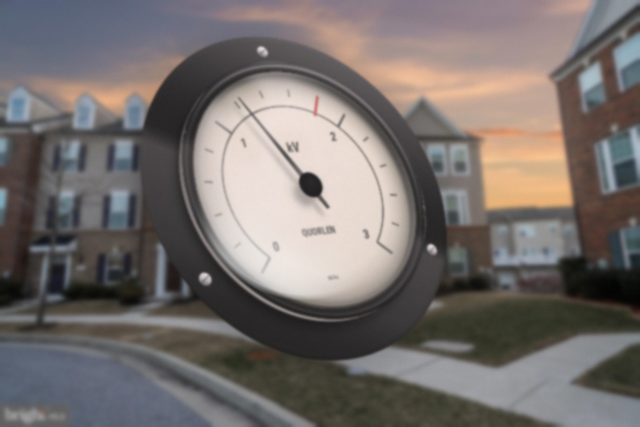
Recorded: 1.2 kV
